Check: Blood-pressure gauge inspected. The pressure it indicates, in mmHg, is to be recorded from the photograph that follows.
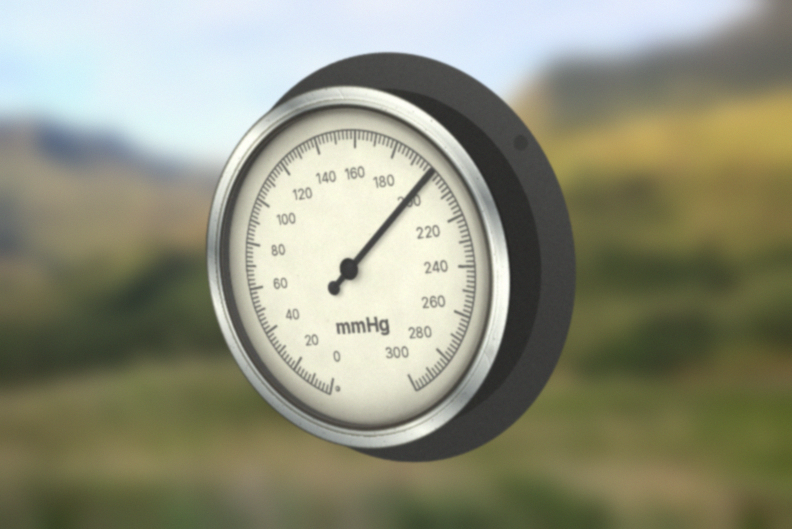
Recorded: 200 mmHg
